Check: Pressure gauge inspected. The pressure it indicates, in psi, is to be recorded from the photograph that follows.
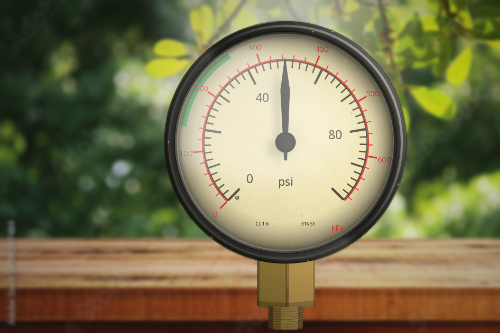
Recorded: 50 psi
